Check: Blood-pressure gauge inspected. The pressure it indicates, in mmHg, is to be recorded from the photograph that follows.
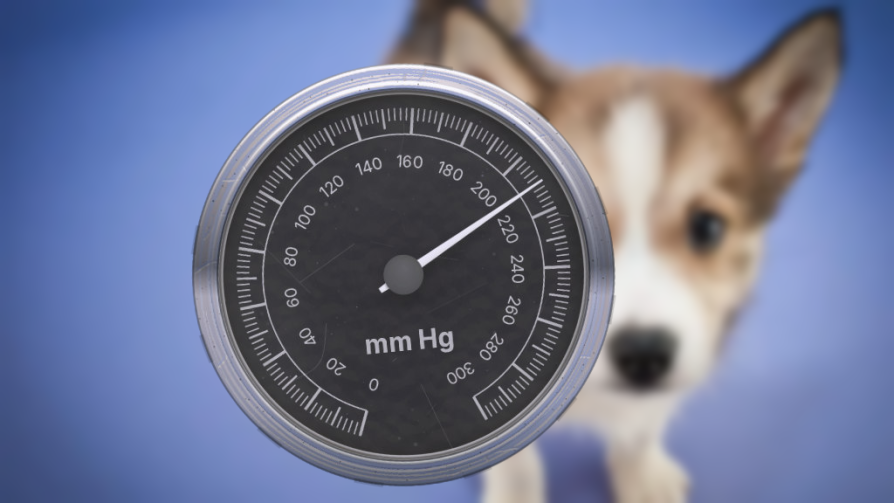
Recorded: 210 mmHg
